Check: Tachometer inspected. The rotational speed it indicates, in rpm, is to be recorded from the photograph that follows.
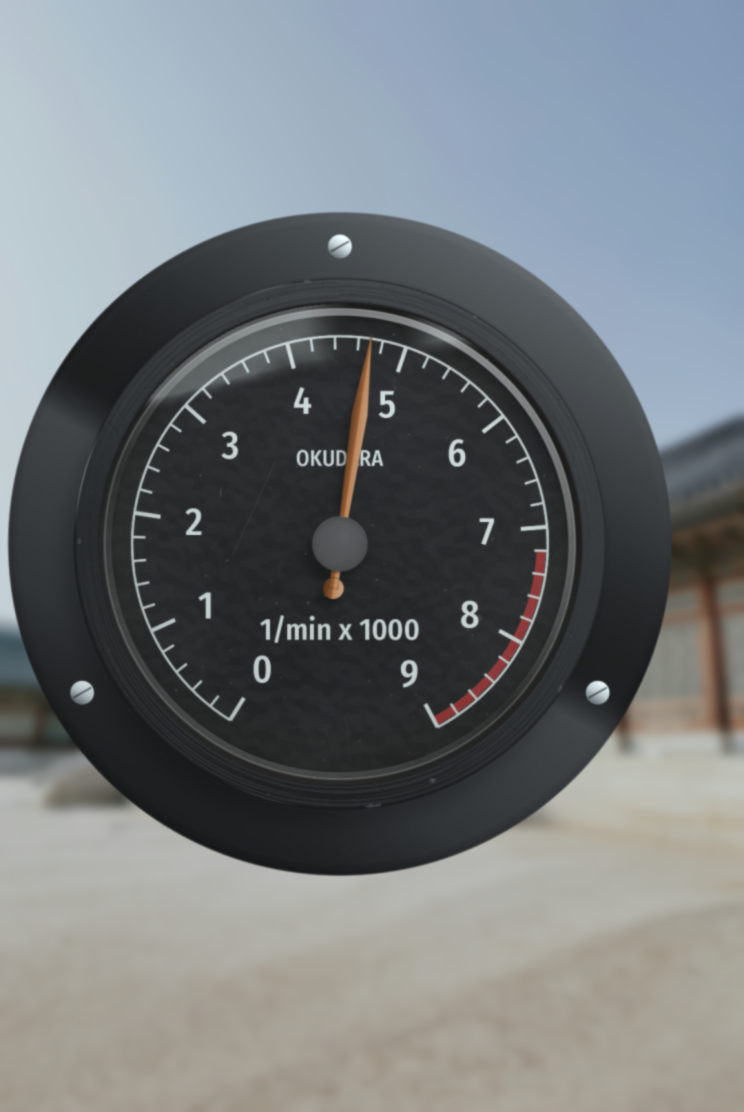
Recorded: 4700 rpm
